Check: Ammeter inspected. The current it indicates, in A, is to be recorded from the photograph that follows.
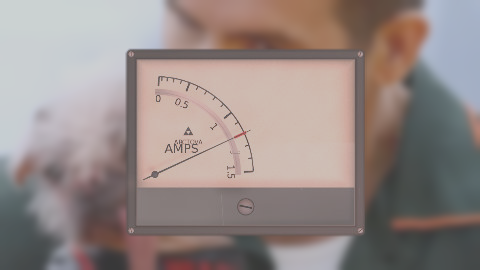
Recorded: 1.2 A
